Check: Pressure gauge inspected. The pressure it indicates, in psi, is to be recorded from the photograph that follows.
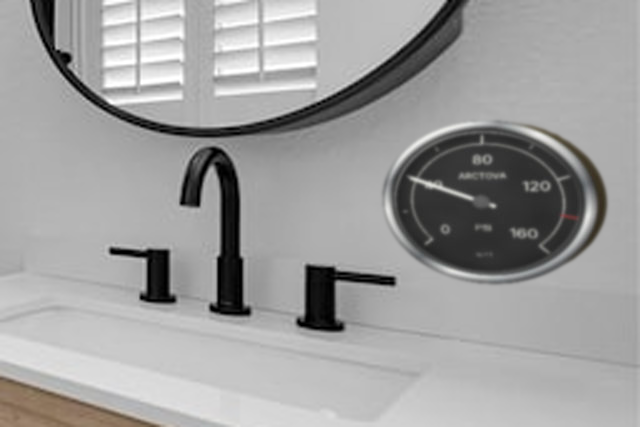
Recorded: 40 psi
